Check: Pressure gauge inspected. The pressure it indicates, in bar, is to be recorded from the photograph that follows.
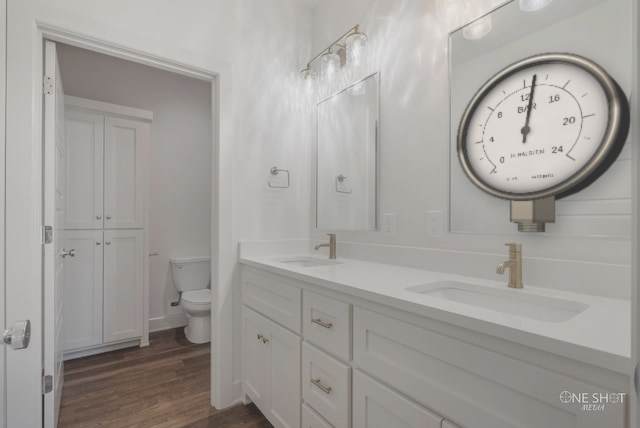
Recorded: 13 bar
